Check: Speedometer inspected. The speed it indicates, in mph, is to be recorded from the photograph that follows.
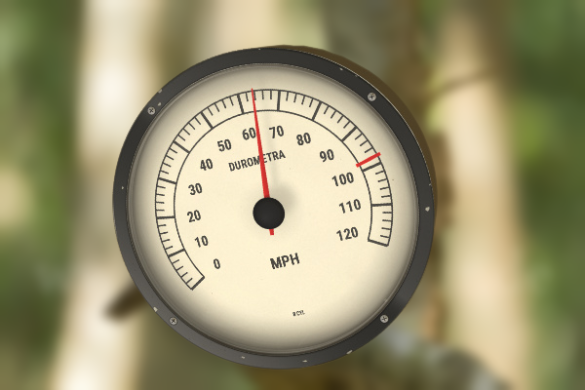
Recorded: 64 mph
